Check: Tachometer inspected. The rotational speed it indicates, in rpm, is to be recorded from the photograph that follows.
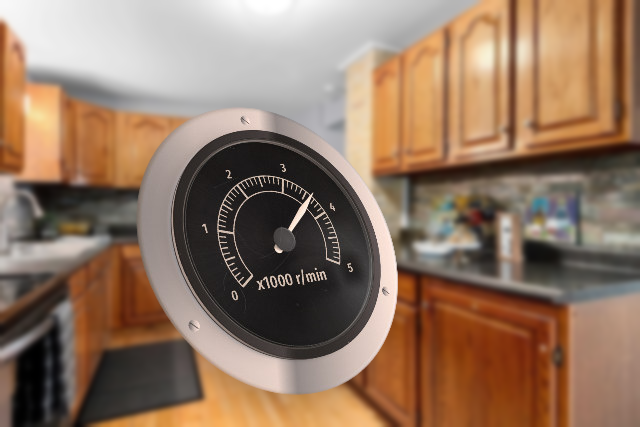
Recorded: 3600 rpm
